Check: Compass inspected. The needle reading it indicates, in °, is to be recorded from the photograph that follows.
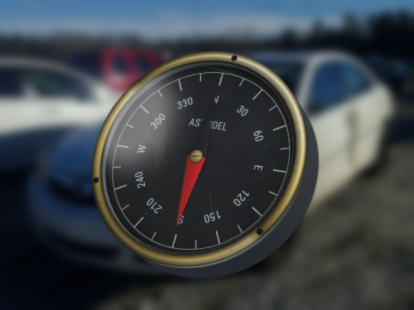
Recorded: 180 °
